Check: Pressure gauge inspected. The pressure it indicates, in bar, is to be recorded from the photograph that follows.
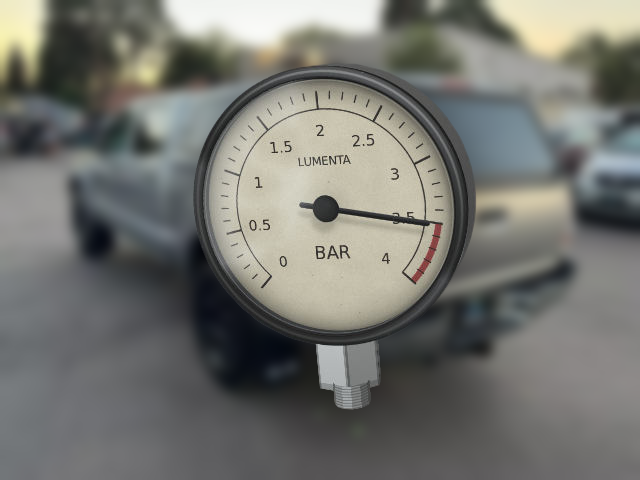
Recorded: 3.5 bar
